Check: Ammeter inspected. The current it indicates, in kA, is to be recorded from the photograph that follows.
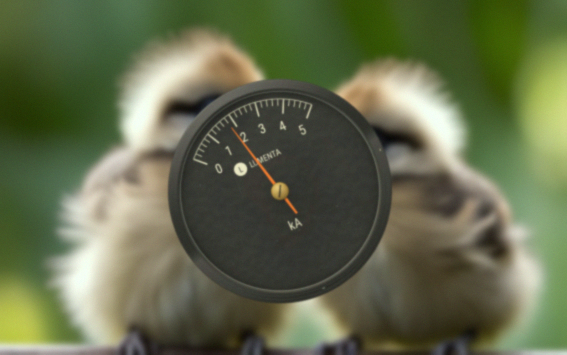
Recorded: 1.8 kA
